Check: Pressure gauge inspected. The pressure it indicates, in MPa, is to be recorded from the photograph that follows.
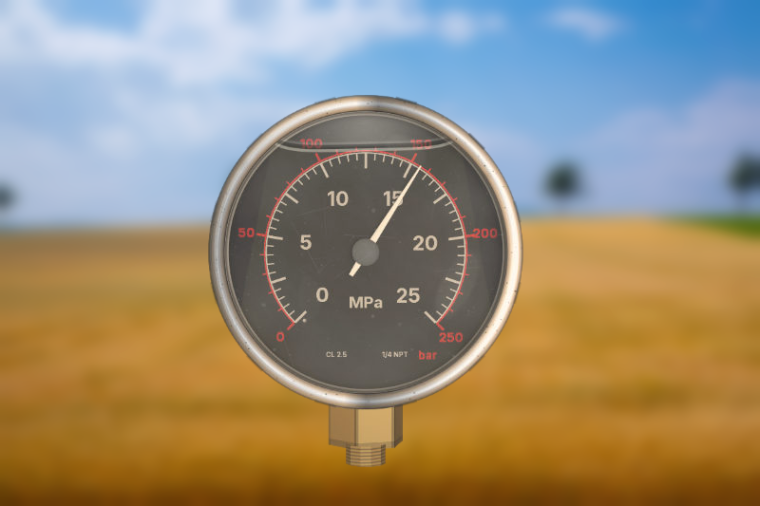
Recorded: 15.5 MPa
